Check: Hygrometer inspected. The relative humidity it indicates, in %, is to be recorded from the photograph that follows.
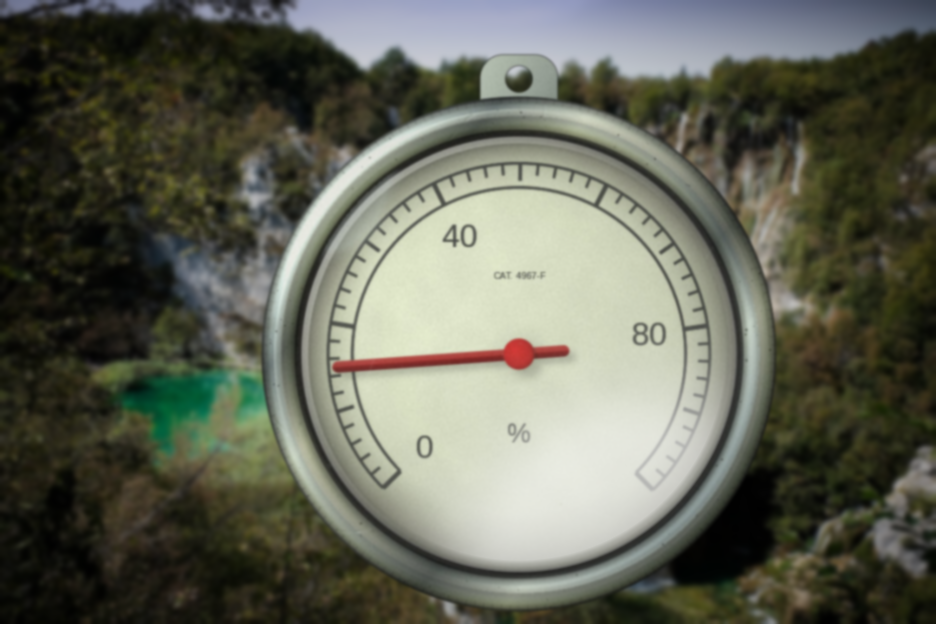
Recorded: 15 %
